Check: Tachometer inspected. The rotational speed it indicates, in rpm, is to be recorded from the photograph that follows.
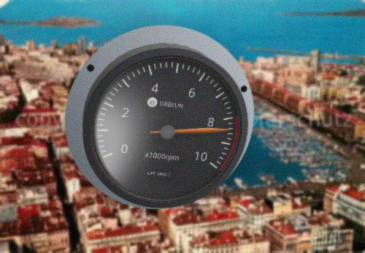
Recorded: 8400 rpm
